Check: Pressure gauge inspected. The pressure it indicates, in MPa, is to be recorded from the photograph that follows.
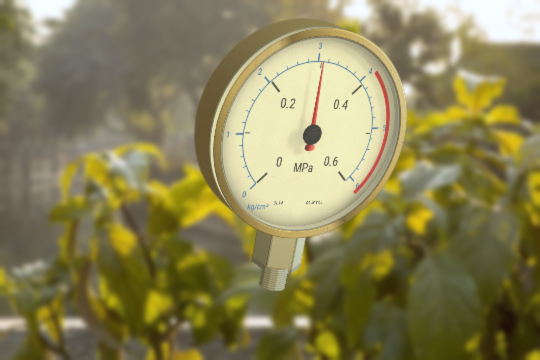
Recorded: 0.3 MPa
